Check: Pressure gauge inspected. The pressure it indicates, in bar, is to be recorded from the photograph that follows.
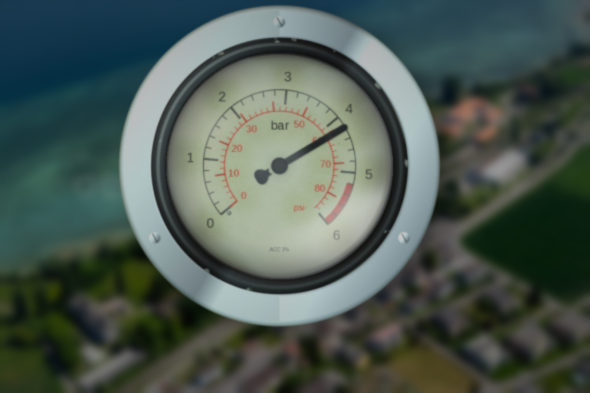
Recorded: 4.2 bar
